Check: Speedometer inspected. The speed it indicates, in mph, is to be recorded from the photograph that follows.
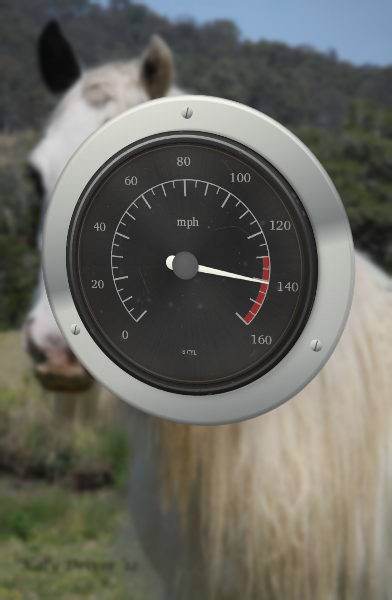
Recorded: 140 mph
